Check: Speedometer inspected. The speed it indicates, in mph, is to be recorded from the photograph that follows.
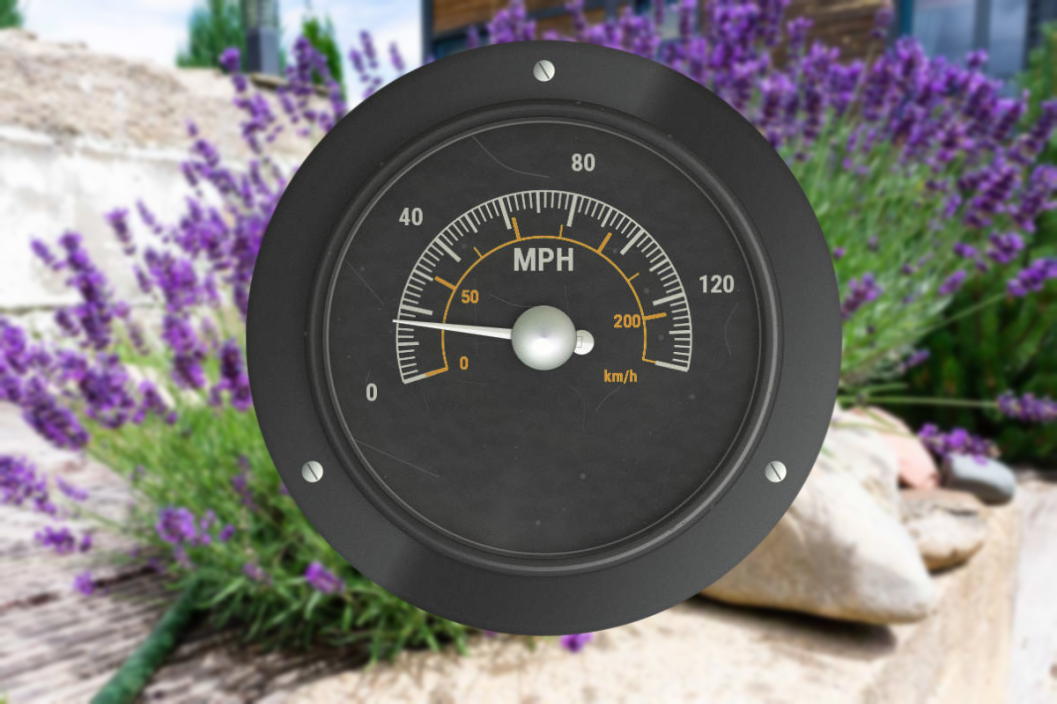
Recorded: 16 mph
